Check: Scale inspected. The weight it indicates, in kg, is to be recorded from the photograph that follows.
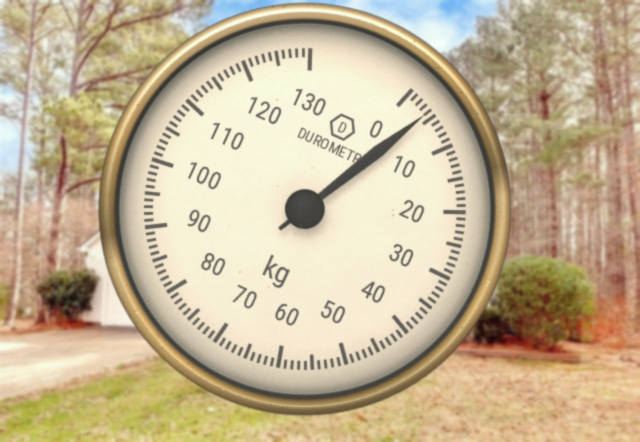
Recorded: 4 kg
